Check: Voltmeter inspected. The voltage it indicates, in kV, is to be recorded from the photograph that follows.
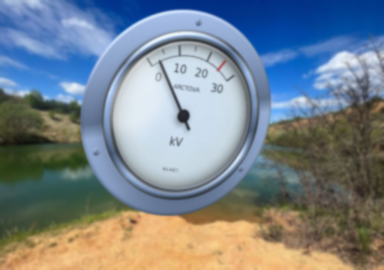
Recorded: 2.5 kV
